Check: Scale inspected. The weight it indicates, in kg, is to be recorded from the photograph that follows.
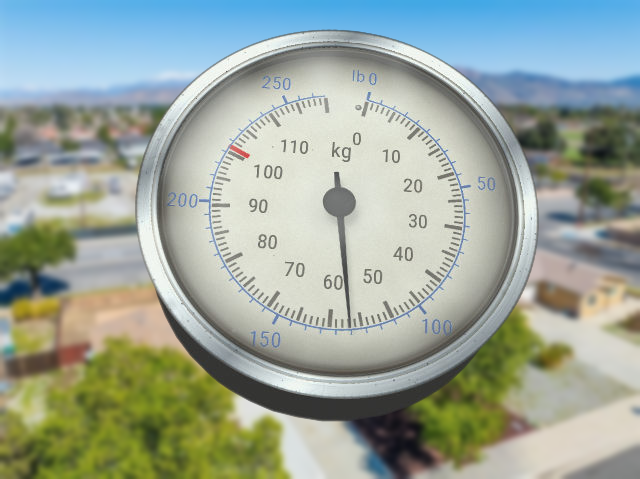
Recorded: 57 kg
